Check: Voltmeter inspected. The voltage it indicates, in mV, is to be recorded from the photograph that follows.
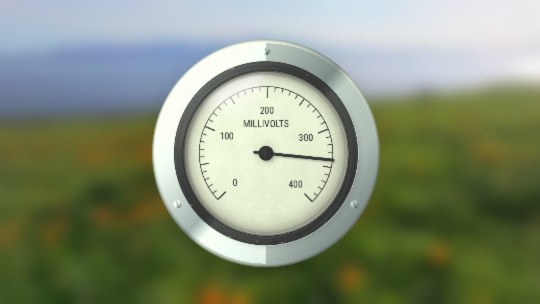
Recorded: 340 mV
